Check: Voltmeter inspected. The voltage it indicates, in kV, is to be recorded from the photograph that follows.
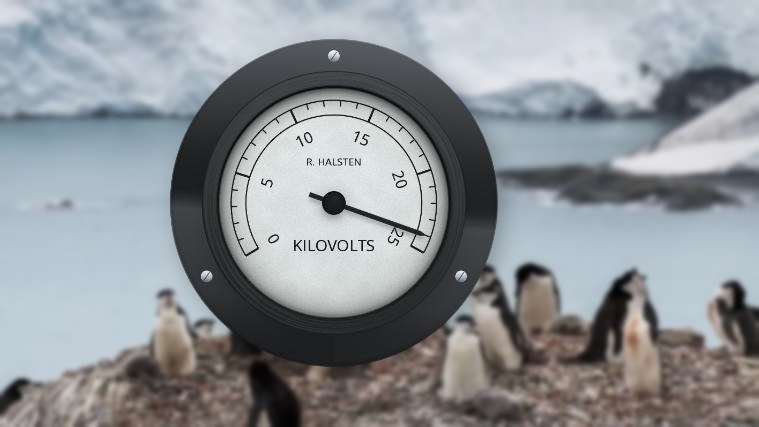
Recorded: 24 kV
